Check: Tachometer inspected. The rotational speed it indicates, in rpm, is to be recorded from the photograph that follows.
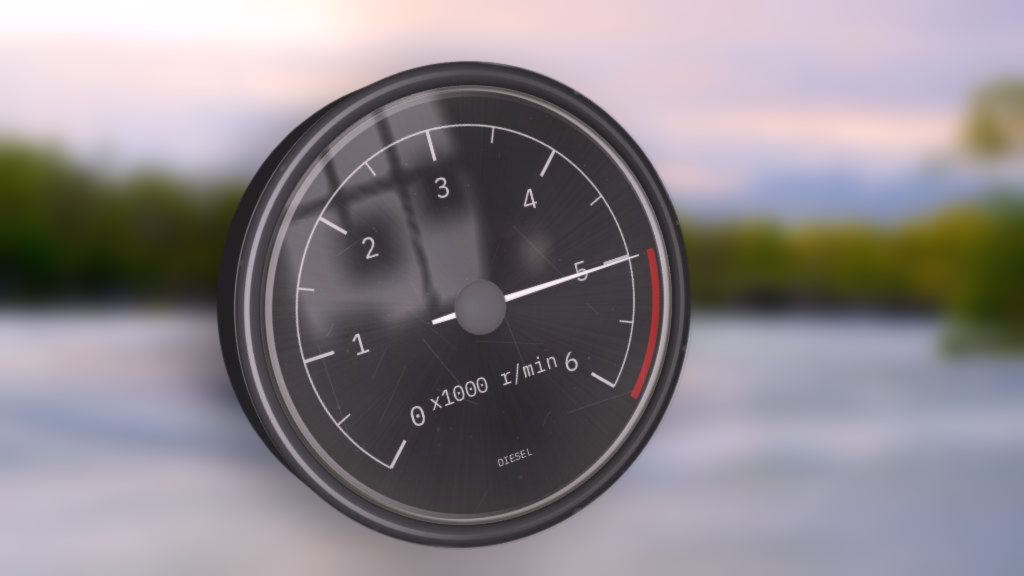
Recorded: 5000 rpm
